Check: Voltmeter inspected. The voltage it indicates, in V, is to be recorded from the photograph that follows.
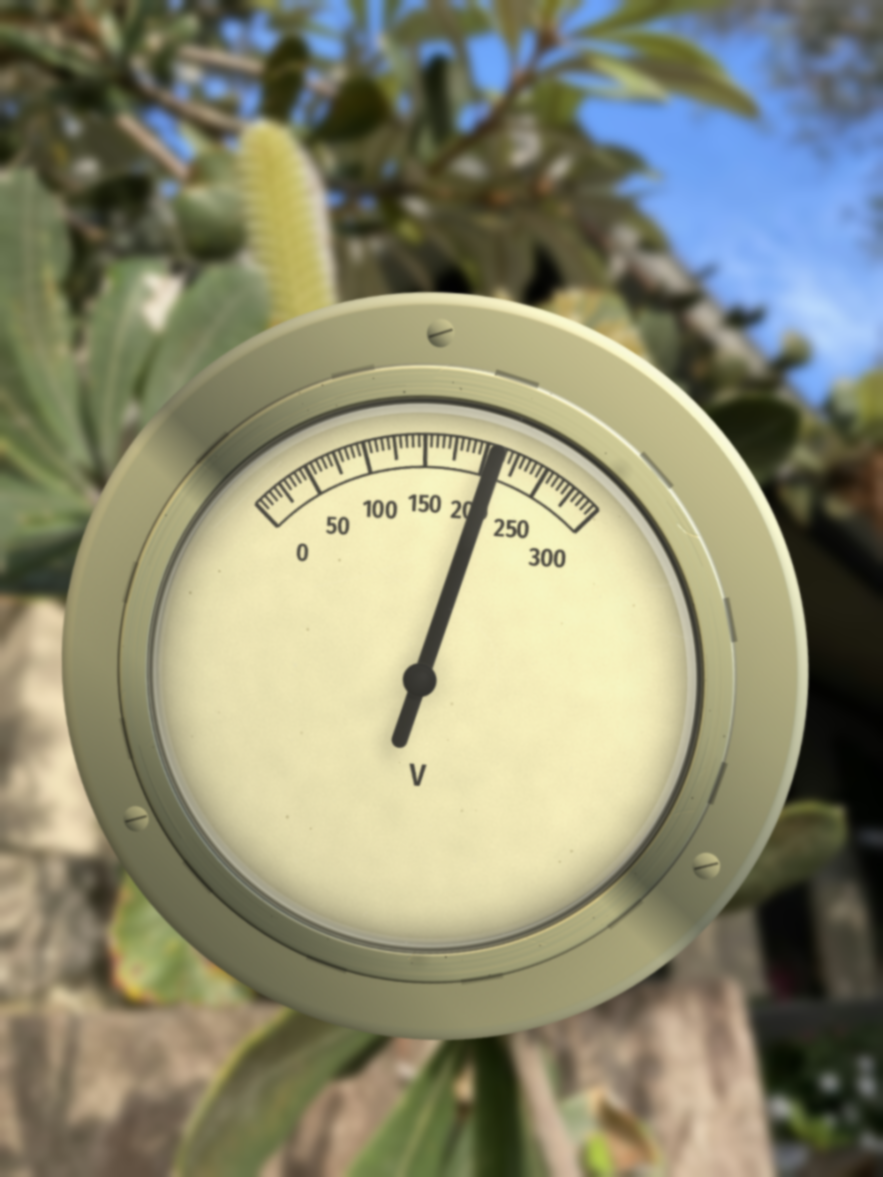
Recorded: 210 V
